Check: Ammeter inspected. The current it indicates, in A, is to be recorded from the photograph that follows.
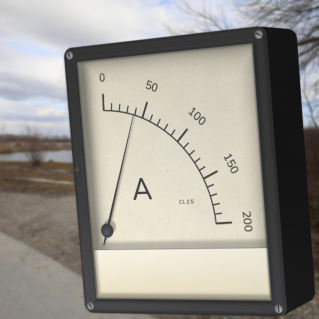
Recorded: 40 A
